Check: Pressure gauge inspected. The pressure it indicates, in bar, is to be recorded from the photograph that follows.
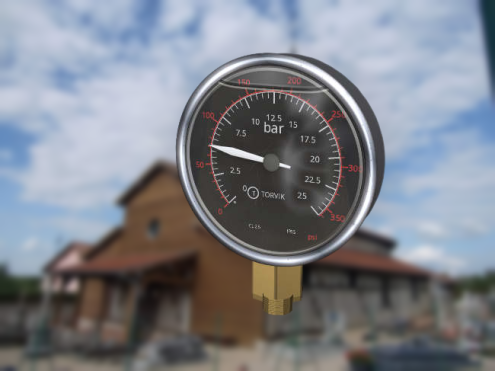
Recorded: 5 bar
